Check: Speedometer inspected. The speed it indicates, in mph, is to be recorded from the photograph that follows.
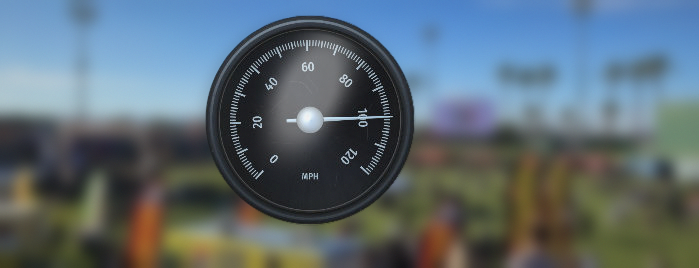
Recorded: 100 mph
